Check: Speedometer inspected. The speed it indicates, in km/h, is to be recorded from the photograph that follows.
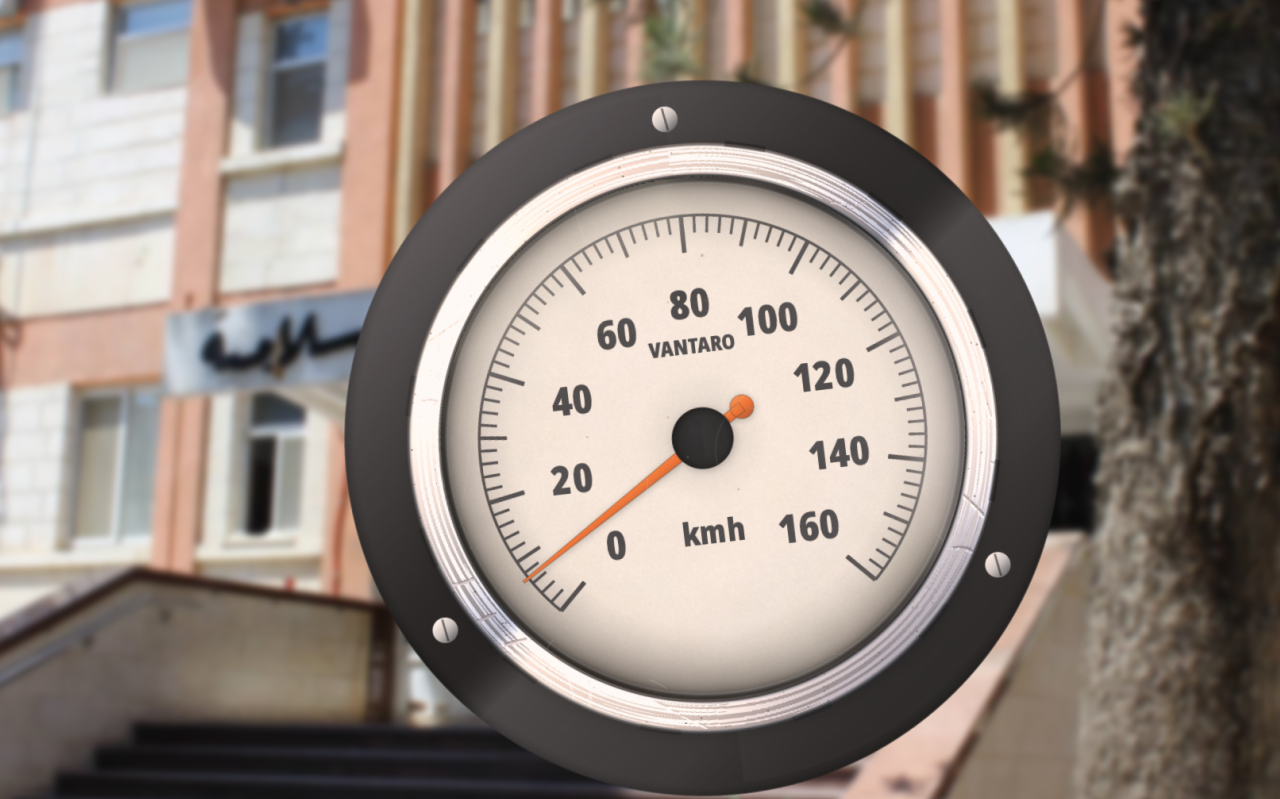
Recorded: 7 km/h
